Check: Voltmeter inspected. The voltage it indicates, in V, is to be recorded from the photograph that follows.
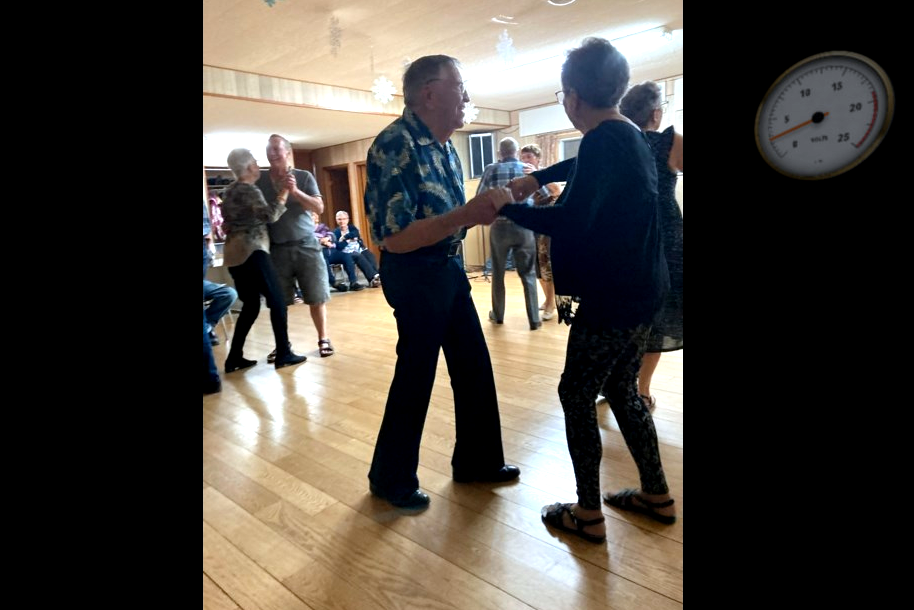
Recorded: 2.5 V
